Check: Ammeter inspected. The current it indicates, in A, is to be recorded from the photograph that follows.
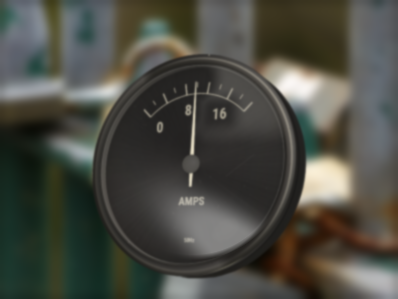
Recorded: 10 A
